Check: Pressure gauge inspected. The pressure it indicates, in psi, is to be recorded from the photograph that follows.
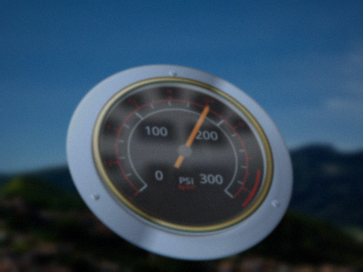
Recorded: 180 psi
